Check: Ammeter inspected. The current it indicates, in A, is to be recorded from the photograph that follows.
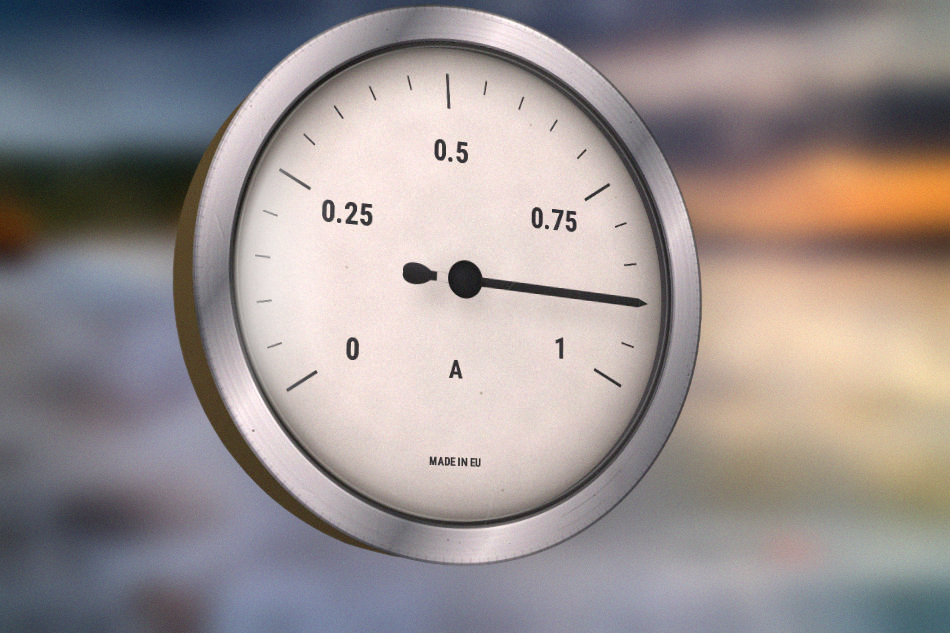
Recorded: 0.9 A
